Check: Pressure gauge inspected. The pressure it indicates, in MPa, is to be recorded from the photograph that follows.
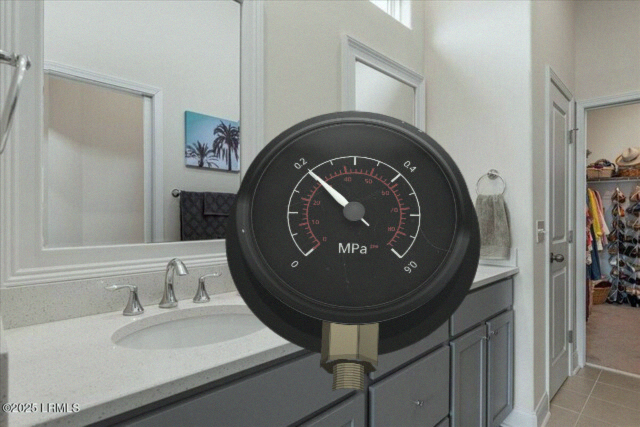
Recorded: 0.2 MPa
